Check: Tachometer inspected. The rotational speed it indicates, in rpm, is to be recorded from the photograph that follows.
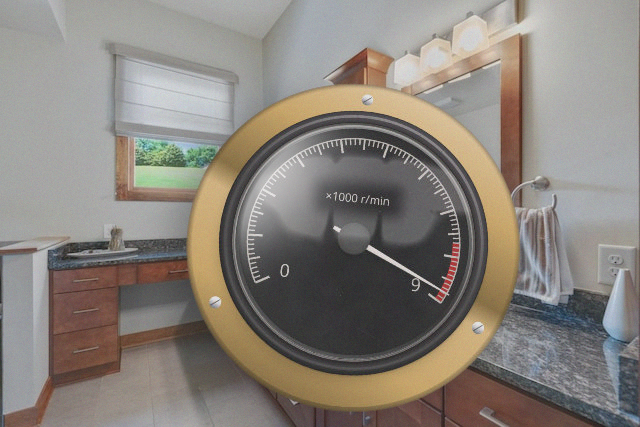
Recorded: 8800 rpm
